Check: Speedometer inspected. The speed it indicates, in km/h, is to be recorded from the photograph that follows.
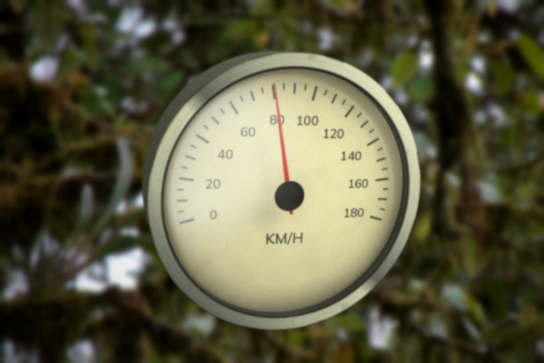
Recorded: 80 km/h
